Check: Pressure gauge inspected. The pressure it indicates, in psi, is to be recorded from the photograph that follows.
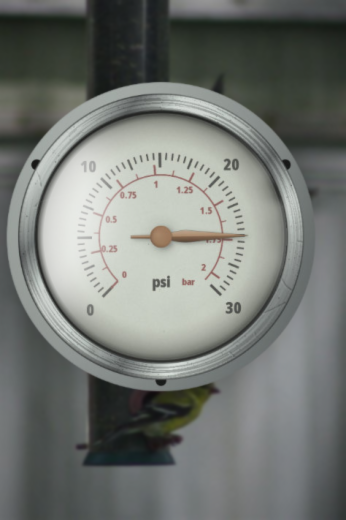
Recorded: 25 psi
